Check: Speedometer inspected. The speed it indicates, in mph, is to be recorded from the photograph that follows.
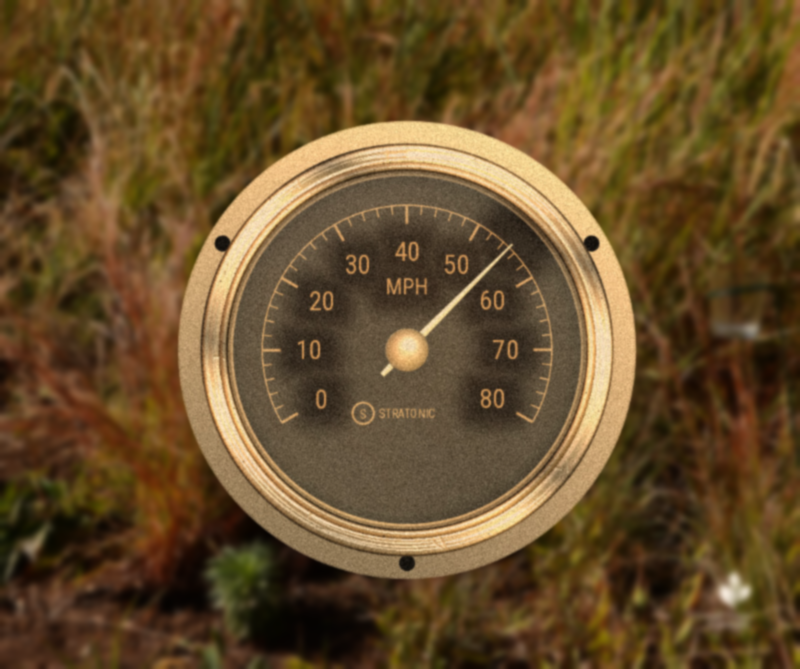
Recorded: 55 mph
